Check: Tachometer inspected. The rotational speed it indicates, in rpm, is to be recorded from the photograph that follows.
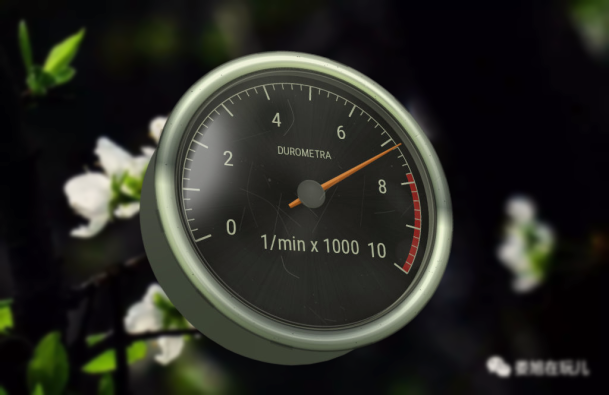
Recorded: 7200 rpm
